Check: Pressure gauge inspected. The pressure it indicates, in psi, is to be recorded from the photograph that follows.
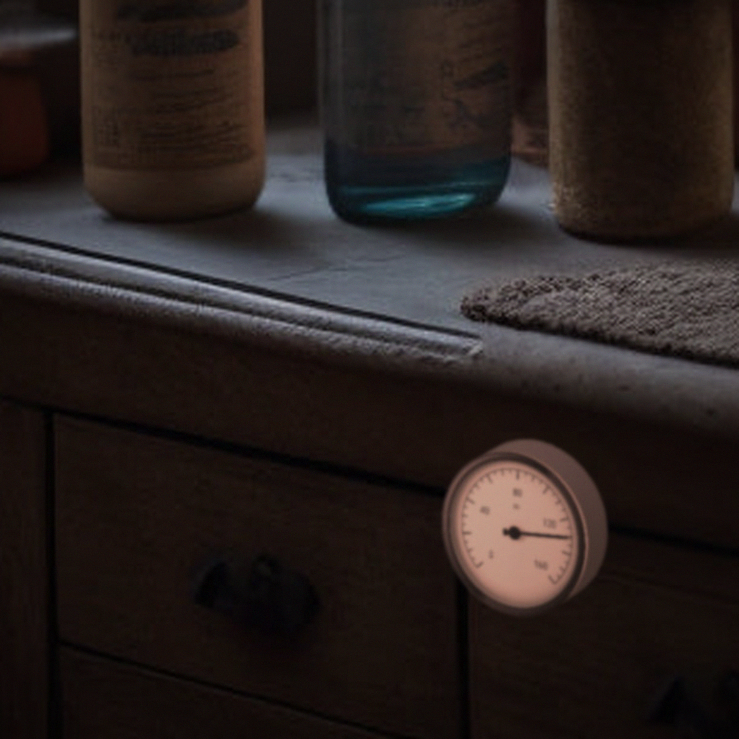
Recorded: 130 psi
